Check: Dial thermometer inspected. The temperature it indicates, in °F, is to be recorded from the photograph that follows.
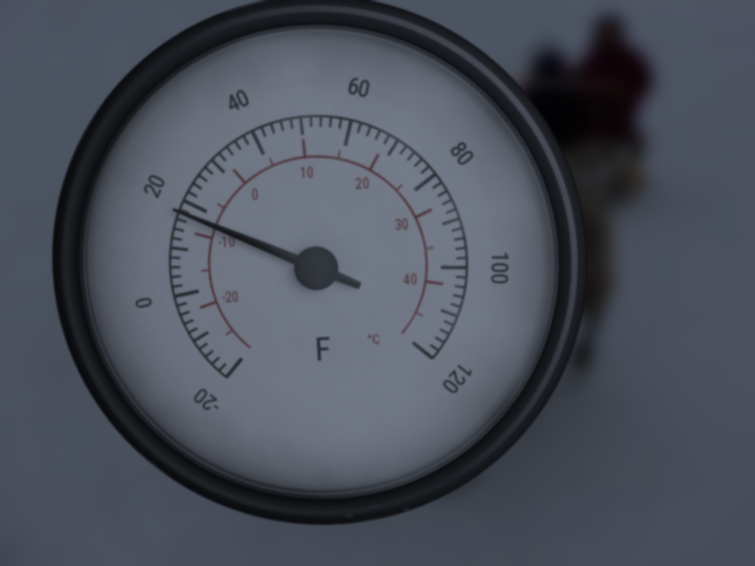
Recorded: 18 °F
